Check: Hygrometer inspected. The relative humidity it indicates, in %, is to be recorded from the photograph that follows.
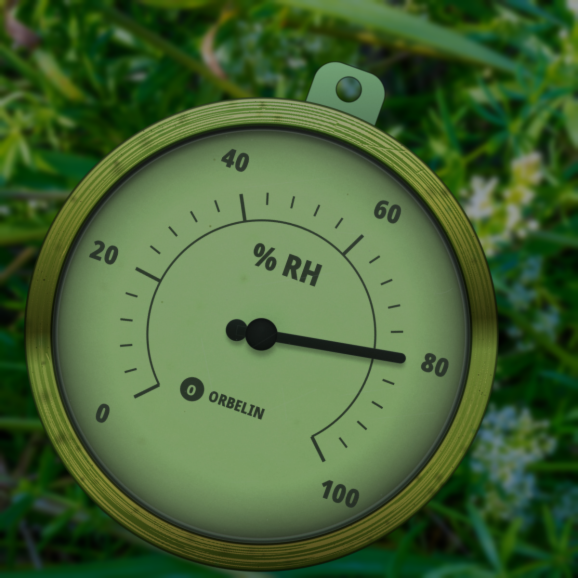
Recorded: 80 %
